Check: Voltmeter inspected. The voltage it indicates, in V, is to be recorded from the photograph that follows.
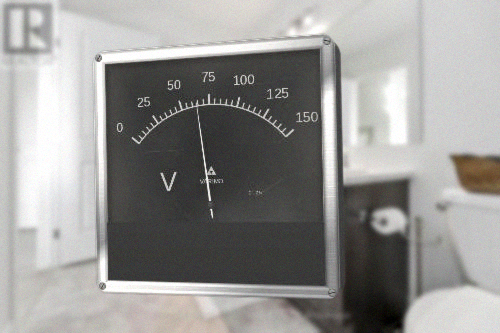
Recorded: 65 V
